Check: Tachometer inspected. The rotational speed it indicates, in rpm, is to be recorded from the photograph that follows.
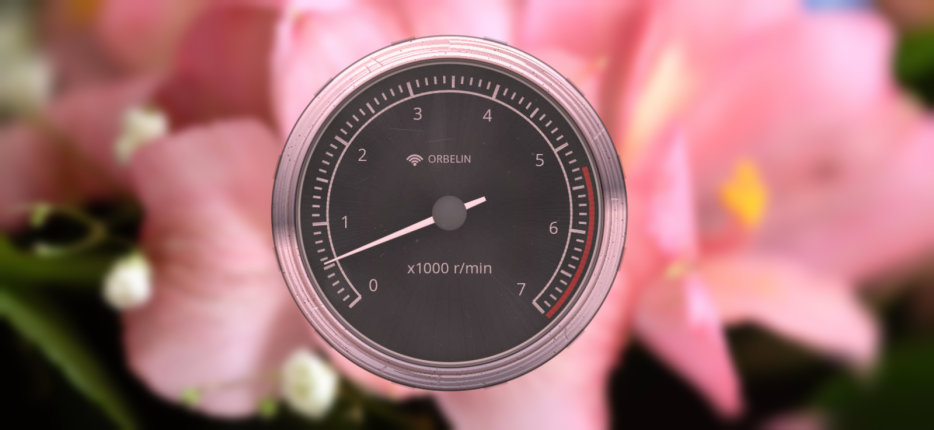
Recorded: 550 rpm
